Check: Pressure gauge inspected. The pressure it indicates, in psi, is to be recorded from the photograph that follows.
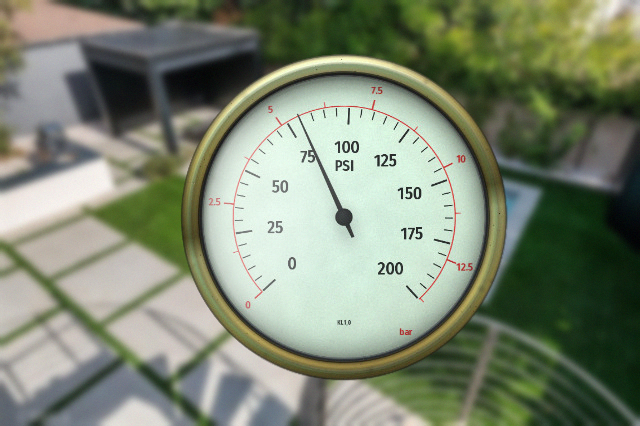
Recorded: 80 psi
